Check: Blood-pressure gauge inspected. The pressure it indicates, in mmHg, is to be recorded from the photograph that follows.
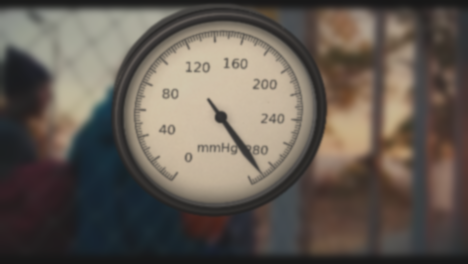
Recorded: 290 mmHg
